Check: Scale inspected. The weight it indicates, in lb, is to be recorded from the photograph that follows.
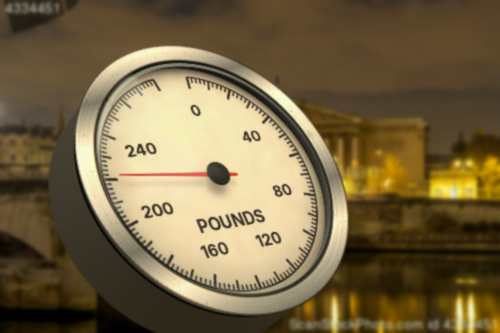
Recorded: 220 lb
